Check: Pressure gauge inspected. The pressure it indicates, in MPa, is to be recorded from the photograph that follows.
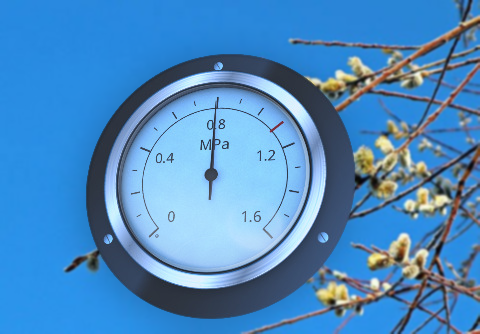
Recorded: 0.8 MPa
